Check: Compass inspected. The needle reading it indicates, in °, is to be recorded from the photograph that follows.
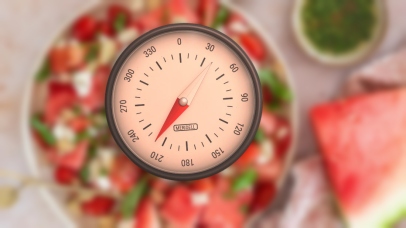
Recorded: 220 °
